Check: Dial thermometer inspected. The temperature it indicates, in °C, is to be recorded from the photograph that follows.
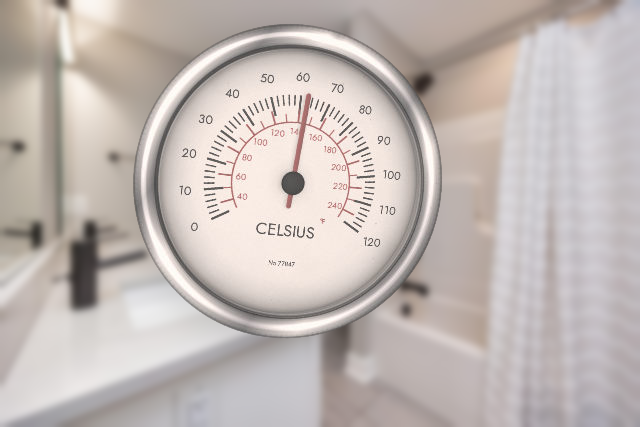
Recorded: 62 °C
